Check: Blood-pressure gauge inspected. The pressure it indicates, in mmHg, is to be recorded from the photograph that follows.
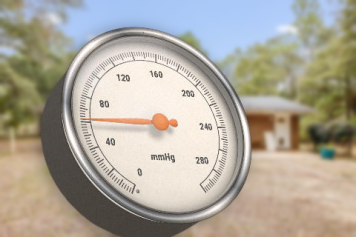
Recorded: 60 mmHg
